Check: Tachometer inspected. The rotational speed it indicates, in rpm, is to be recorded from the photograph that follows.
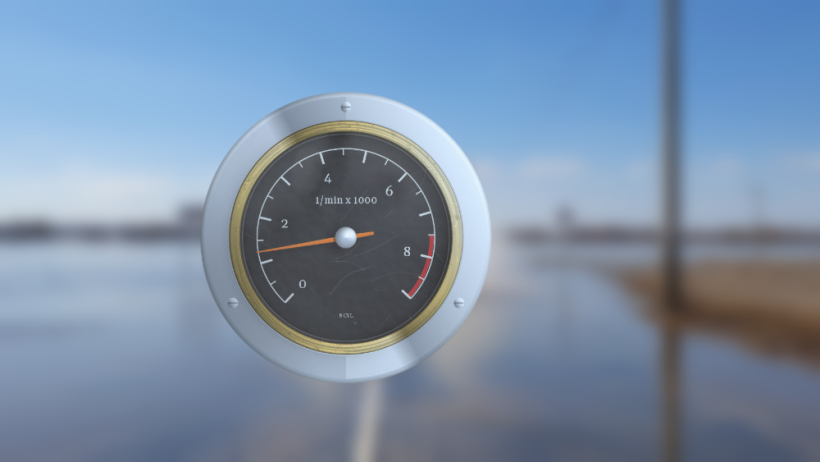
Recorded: 1250 rpm
